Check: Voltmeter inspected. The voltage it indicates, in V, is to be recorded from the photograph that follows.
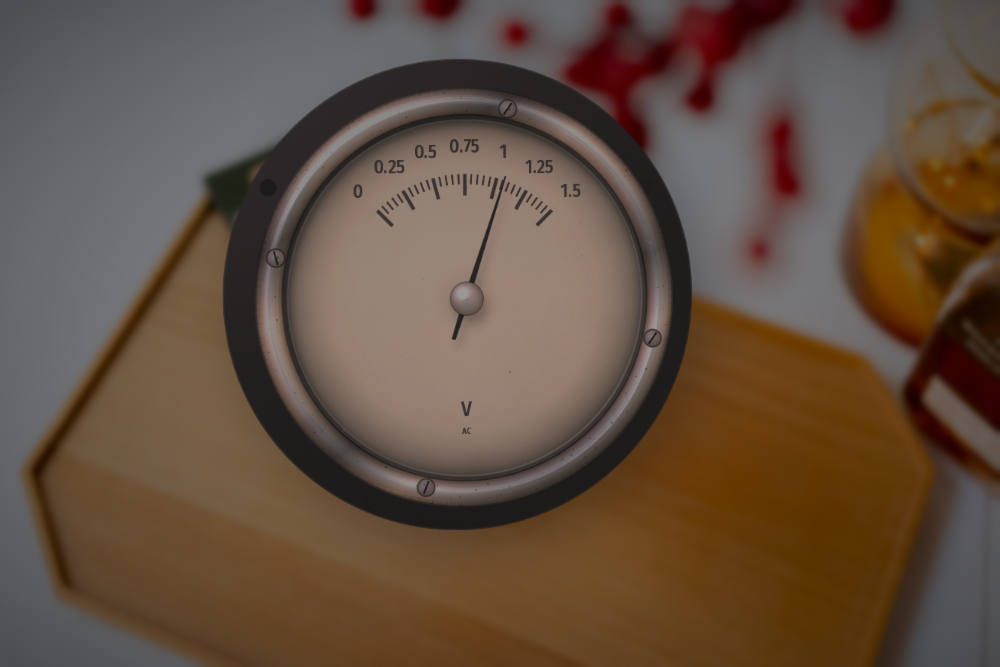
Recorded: 1.05 V
